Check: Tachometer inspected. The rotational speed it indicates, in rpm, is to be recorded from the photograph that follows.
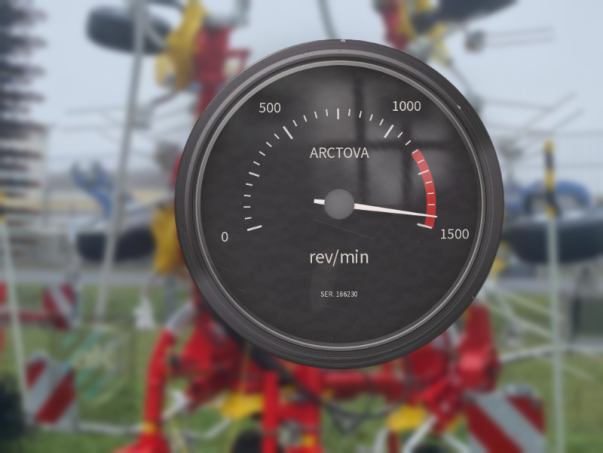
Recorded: 1450 rpm
